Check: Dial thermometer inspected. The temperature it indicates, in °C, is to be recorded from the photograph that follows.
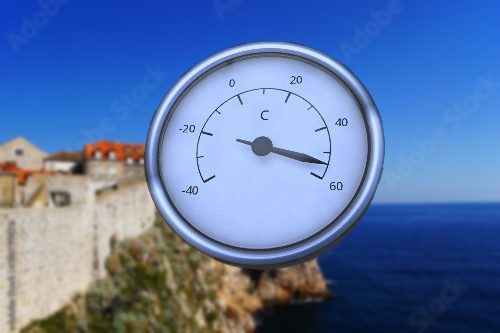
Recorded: 55 °C
